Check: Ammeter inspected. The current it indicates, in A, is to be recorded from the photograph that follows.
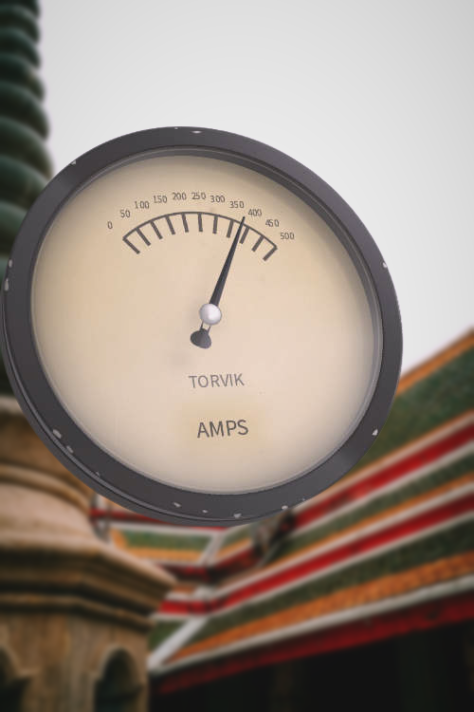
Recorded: 375 A
